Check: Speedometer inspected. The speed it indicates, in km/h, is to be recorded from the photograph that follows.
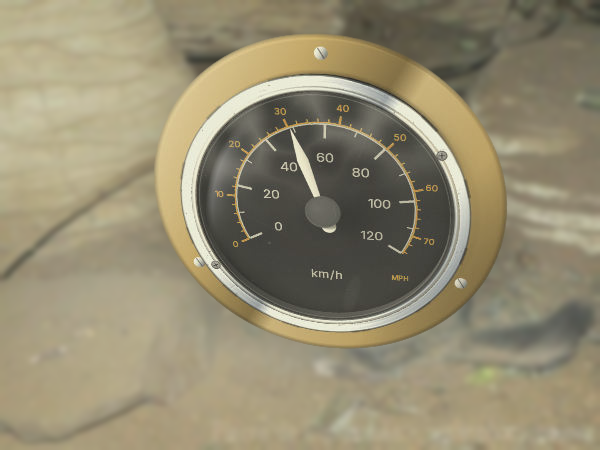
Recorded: 50 km/h
